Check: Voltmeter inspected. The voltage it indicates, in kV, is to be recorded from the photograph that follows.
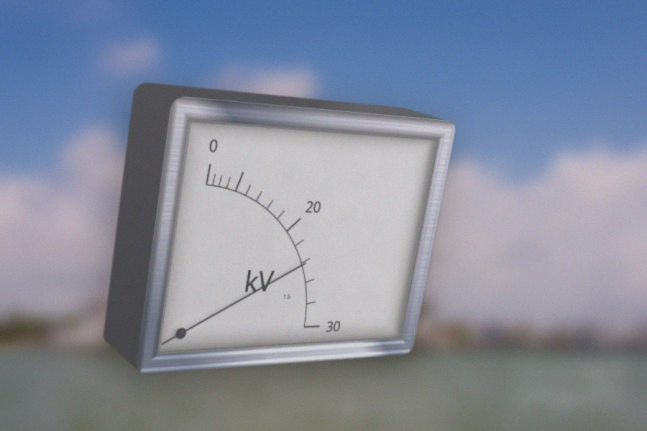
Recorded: 24 kV
